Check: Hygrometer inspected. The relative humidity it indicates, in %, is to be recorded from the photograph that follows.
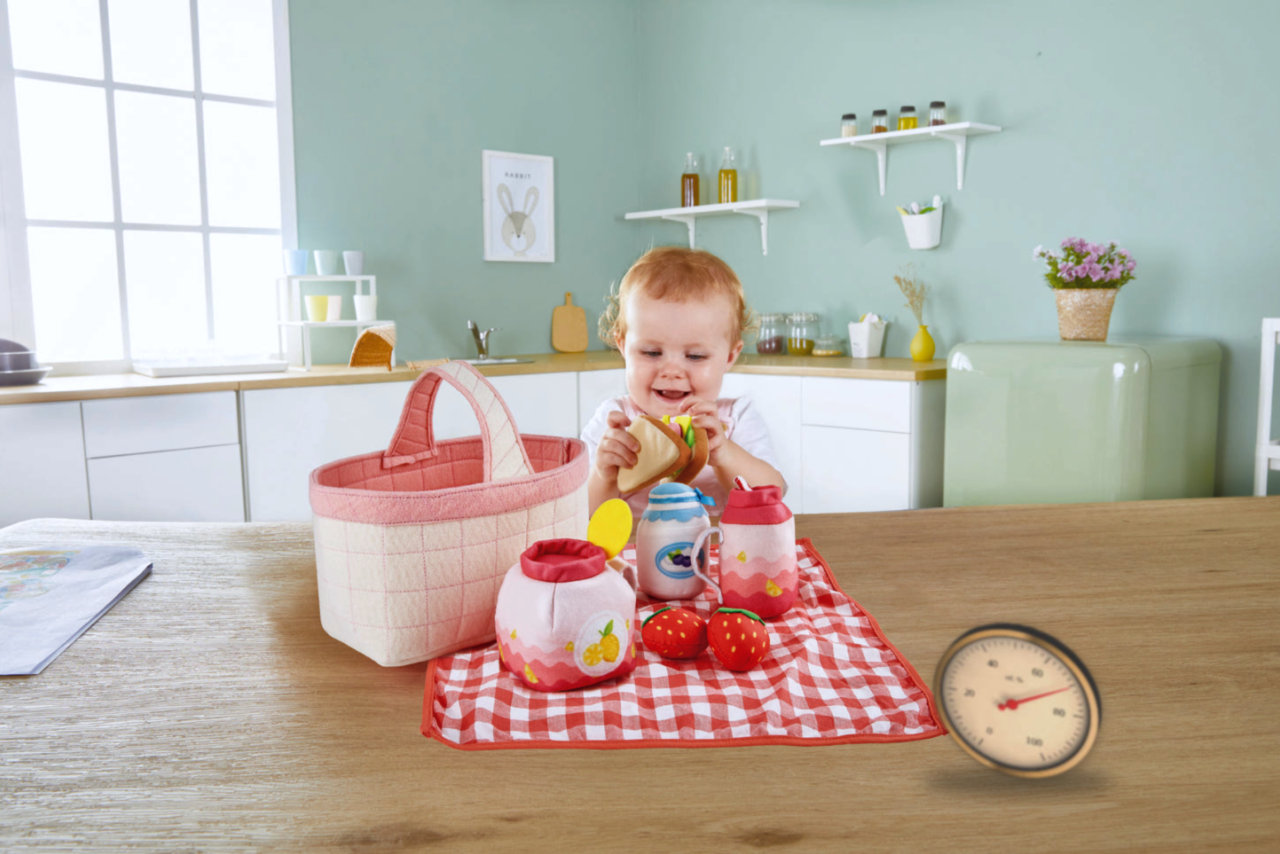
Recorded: 70 %
